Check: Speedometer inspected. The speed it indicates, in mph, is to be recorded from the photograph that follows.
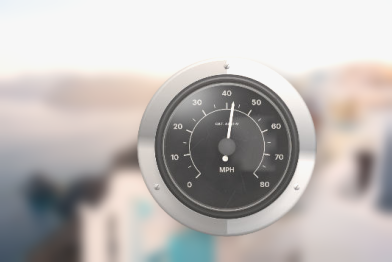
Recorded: 42.5 mph
